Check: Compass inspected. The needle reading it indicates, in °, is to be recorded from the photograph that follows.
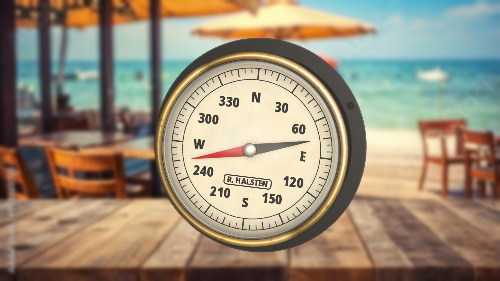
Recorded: 255 °
